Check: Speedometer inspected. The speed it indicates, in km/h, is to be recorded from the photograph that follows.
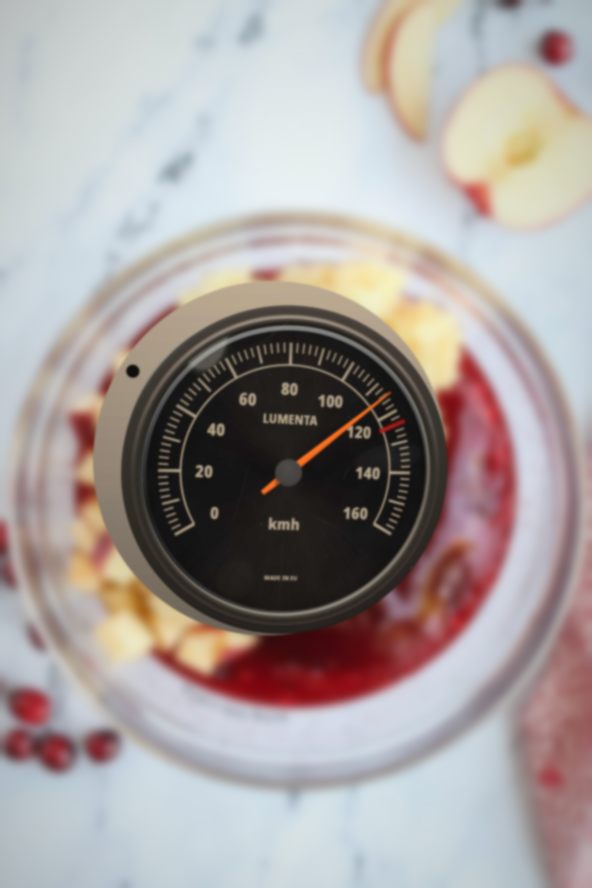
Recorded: 114 km/h
